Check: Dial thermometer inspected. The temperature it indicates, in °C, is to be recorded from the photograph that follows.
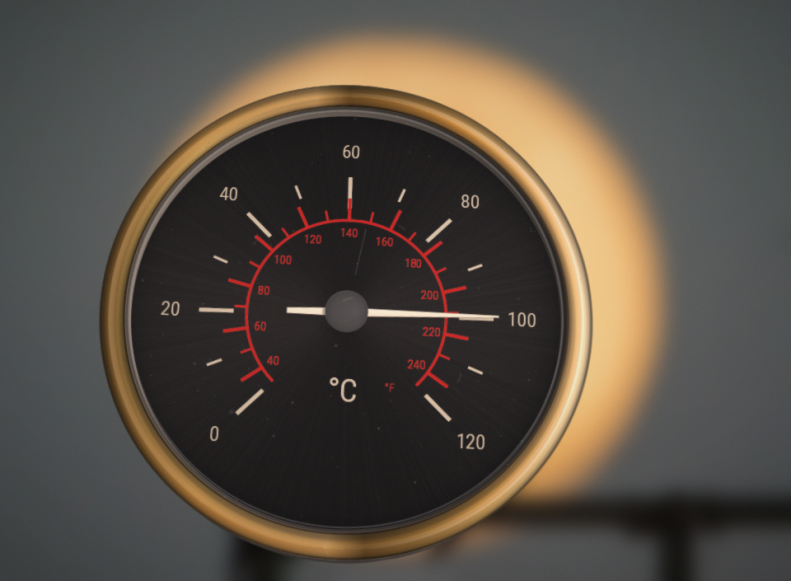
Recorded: 100 °C
